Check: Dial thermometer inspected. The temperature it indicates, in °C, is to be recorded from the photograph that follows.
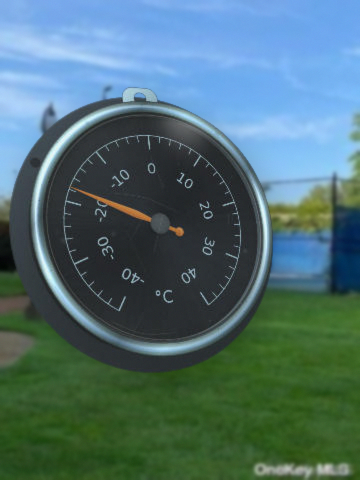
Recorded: -18 °C
